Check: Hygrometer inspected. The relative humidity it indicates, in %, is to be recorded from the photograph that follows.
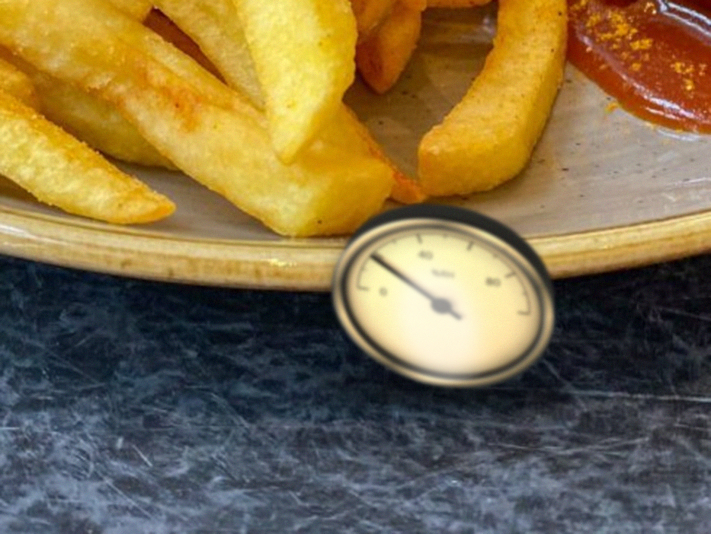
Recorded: 20 %
